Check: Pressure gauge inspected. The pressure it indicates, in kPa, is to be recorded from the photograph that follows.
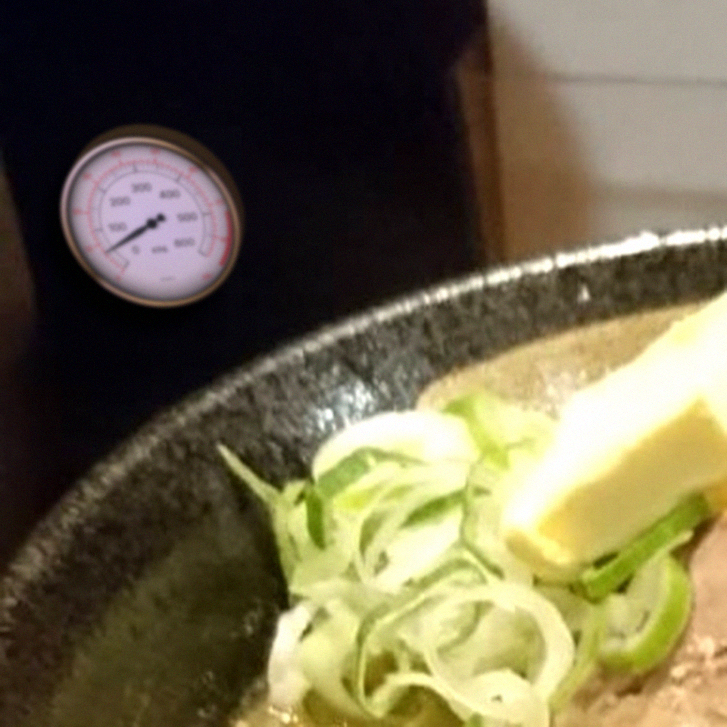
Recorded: 50 kPa
